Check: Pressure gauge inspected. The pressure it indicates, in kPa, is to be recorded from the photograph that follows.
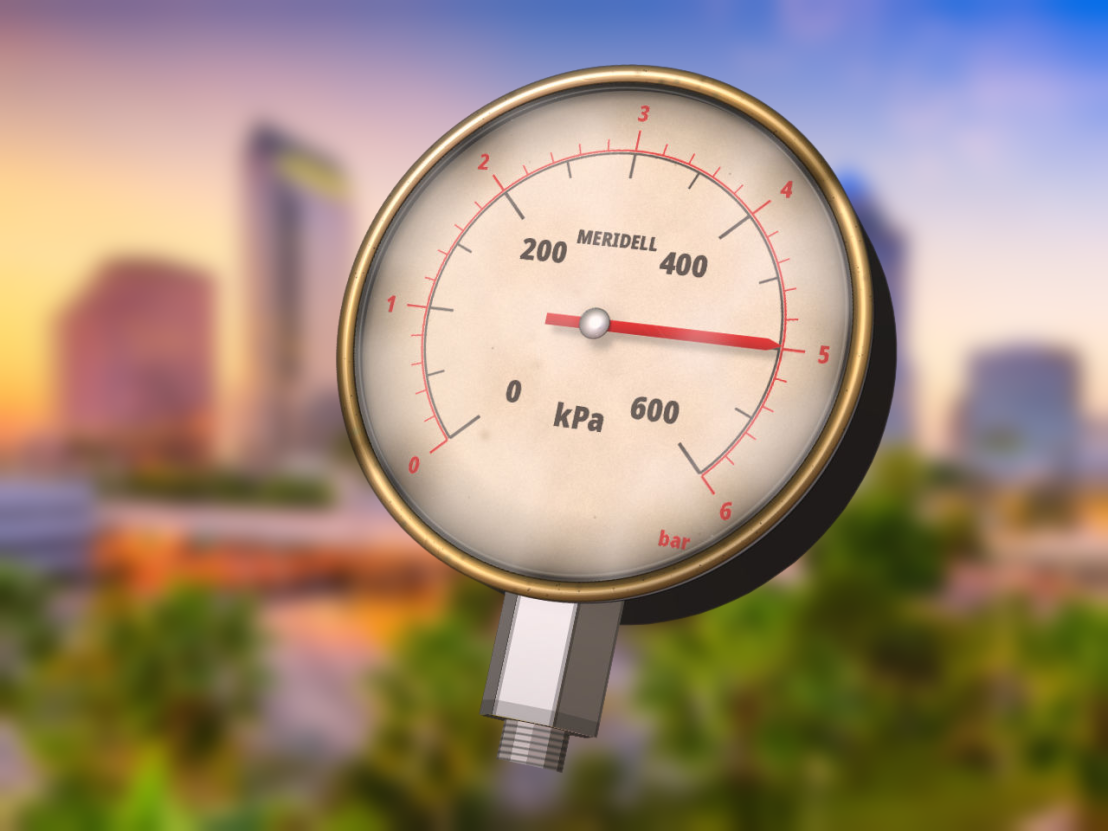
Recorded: 500 kPa
